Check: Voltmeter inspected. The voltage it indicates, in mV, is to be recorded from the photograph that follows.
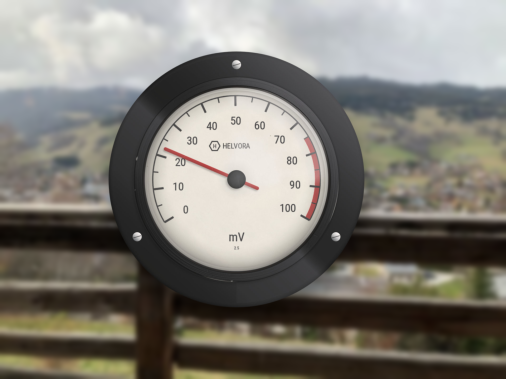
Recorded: 22.5 mV
